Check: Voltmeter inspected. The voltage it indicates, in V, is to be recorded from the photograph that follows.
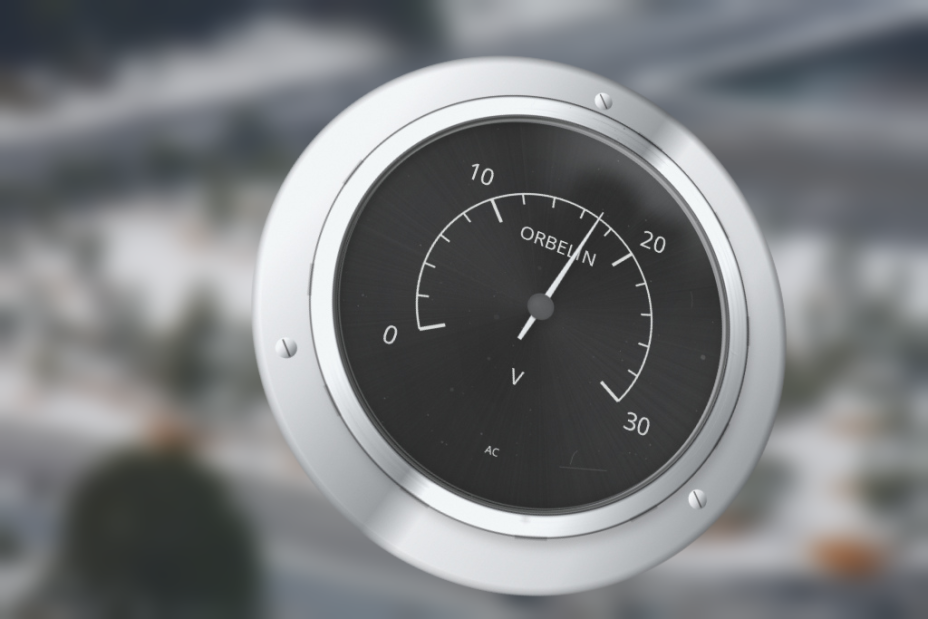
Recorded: 17 V
